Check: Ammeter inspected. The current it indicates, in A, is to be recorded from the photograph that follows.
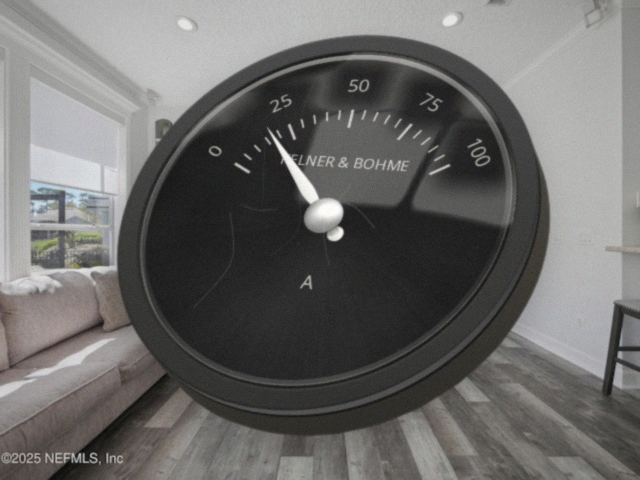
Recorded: 17.5 A
